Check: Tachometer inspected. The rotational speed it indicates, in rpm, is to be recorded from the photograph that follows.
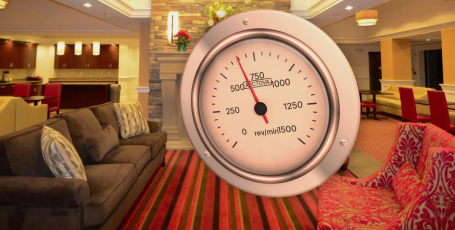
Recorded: 650 rpm
